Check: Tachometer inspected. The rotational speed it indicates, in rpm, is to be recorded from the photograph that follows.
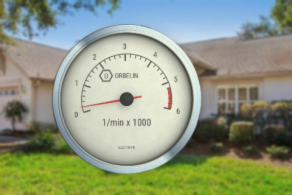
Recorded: 200 rpm
